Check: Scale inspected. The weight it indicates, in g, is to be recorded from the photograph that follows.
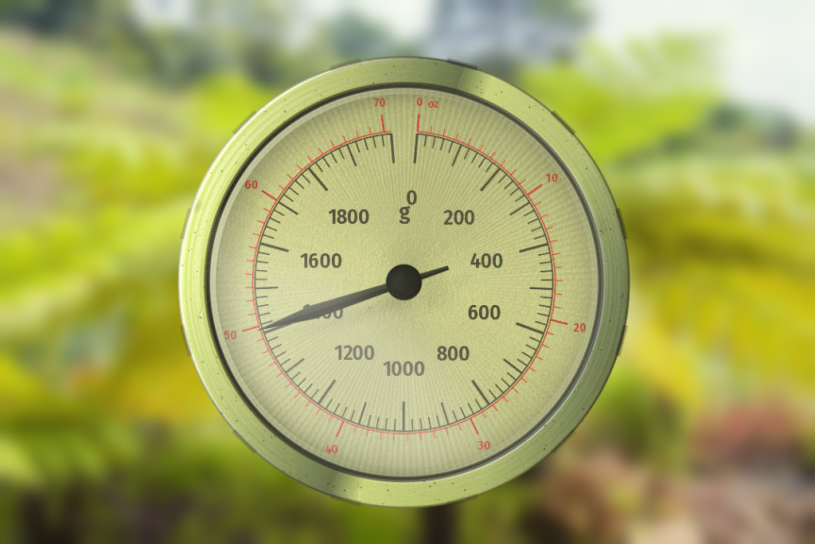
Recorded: 1410 g
